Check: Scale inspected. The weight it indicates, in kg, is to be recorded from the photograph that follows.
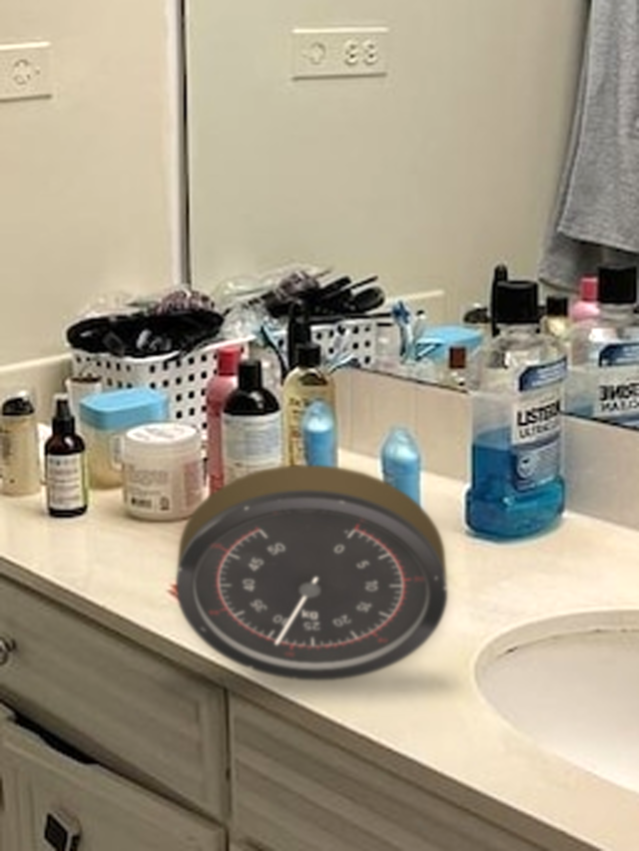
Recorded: 29 kg
